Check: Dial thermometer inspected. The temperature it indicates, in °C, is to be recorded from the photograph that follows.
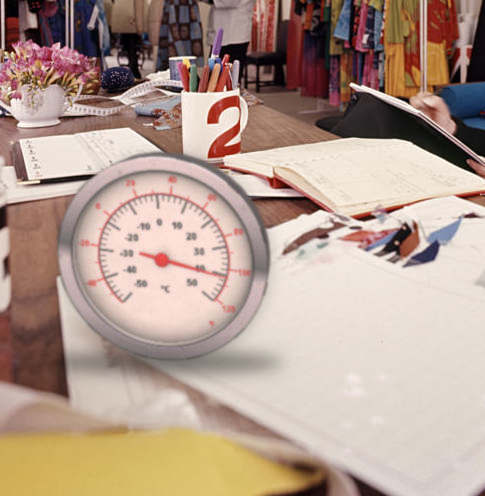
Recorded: 40 °C
